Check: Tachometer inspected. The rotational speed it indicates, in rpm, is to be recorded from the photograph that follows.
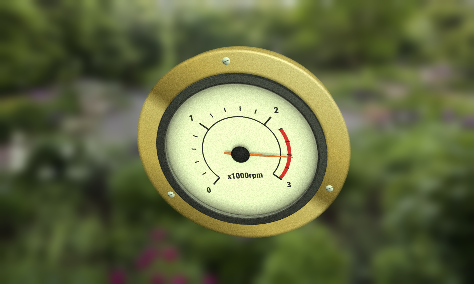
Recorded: 2600 rpm
